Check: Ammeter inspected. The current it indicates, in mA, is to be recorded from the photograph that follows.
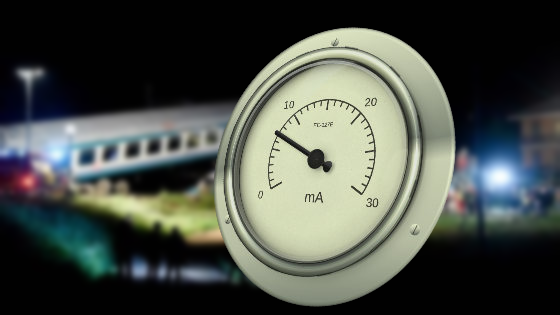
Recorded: 7 mA
